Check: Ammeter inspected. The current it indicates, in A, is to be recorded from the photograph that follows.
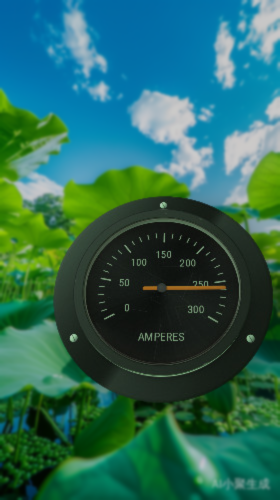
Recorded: 260 A
